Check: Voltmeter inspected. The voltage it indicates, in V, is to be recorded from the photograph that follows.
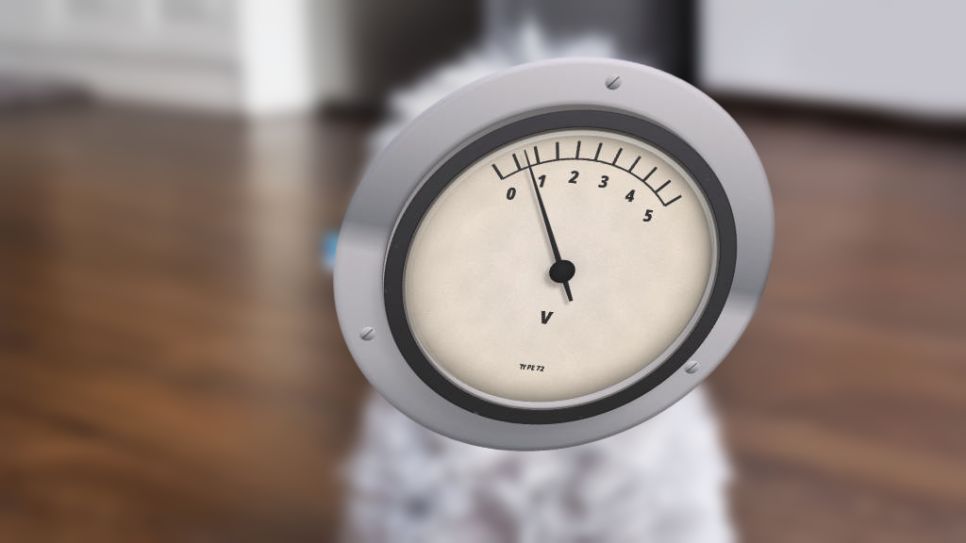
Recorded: 0.75 V
